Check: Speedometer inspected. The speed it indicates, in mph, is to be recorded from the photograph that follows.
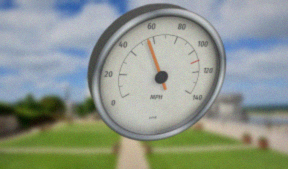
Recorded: 55 mph
